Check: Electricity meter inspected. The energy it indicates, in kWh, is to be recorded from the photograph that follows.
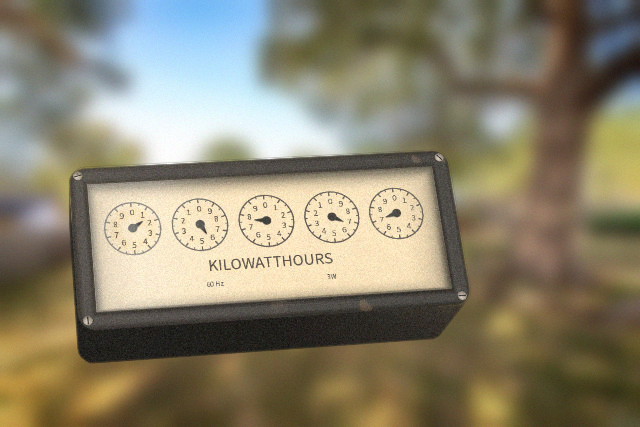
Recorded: 15767 kWh
